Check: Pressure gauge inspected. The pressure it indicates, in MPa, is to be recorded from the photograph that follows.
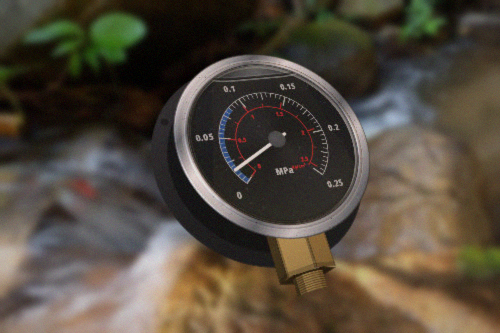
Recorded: 0.015 MPa
